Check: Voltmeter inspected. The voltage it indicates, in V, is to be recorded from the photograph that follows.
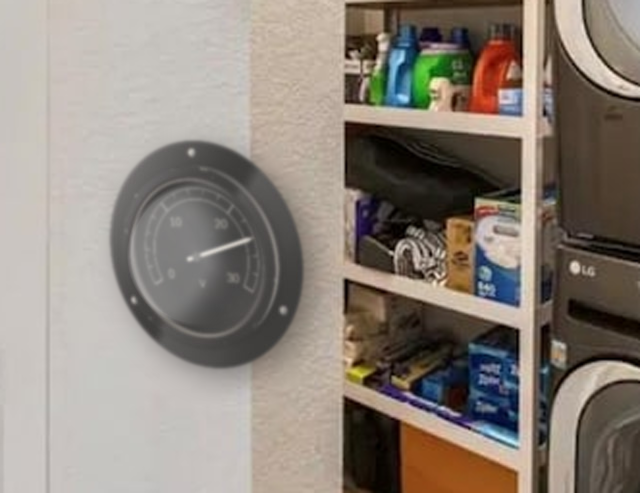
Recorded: 24 V
